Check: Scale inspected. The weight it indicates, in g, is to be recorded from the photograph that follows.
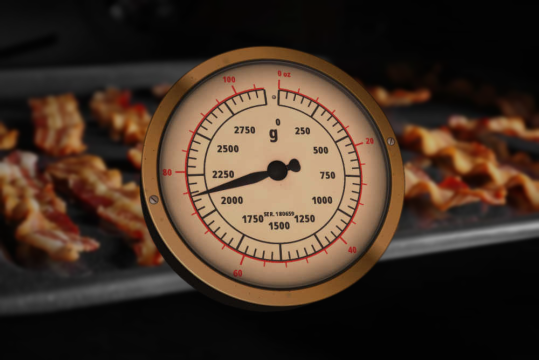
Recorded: 2125 g
